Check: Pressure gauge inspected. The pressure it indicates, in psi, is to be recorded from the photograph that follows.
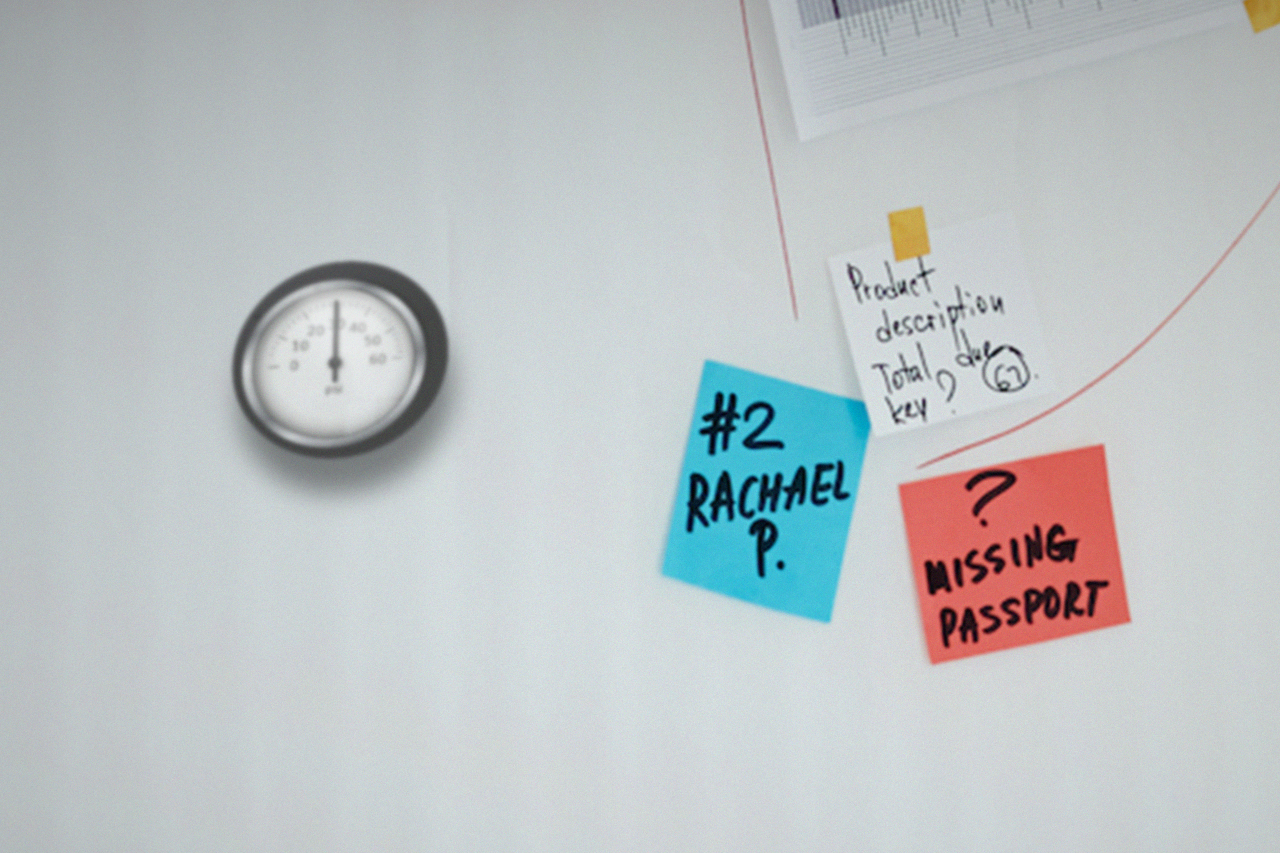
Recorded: 30 psi
